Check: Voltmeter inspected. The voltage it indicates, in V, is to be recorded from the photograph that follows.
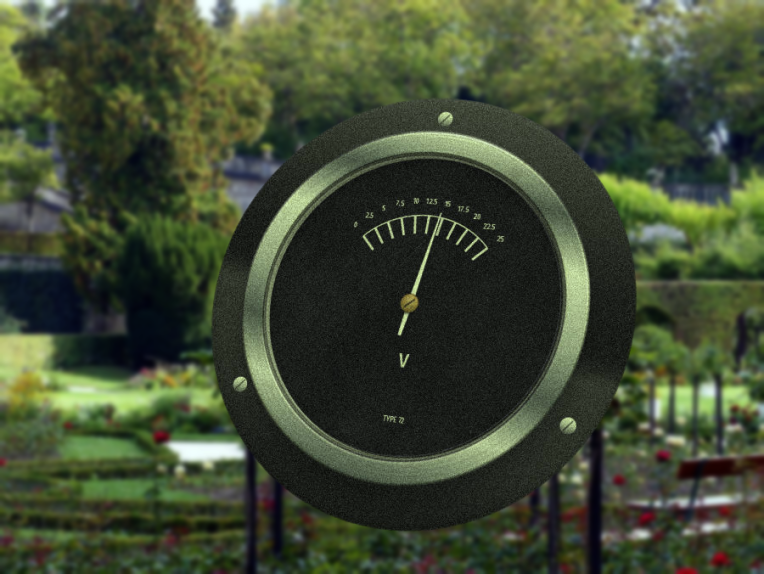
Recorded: 15 V
